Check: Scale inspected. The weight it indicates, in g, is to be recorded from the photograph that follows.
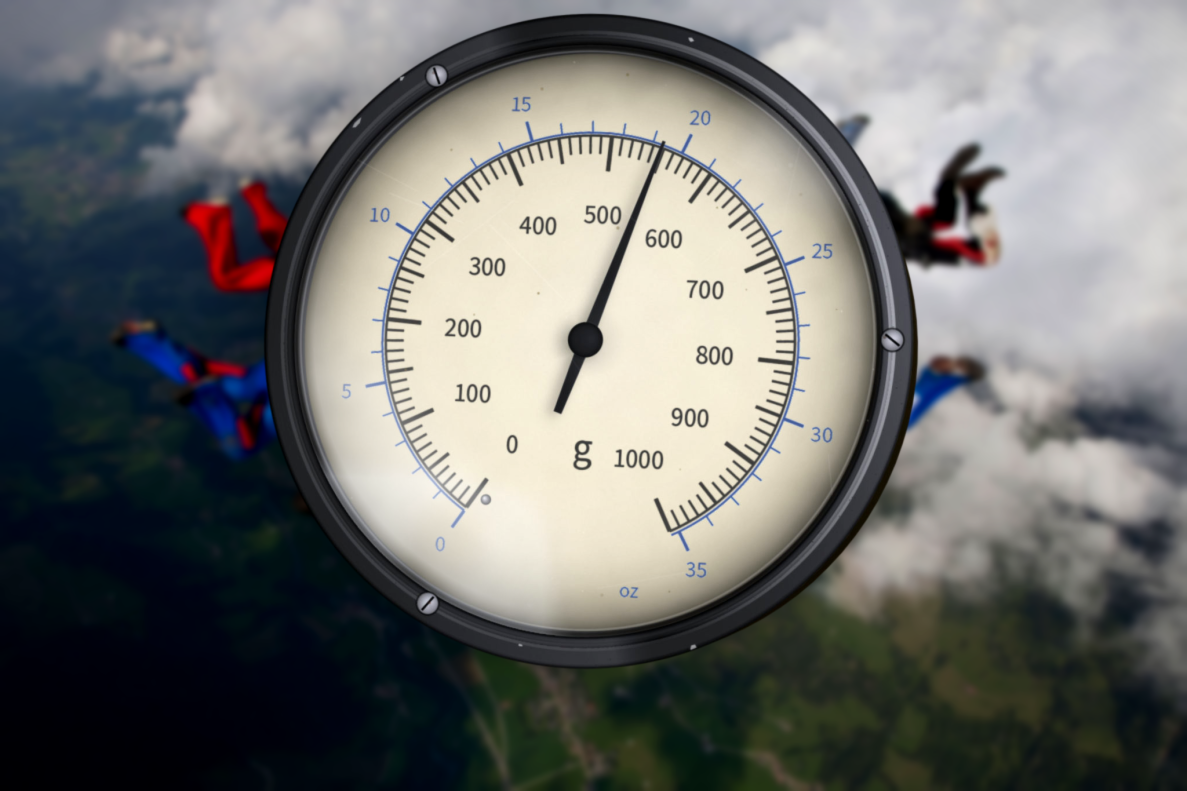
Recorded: 550 g
